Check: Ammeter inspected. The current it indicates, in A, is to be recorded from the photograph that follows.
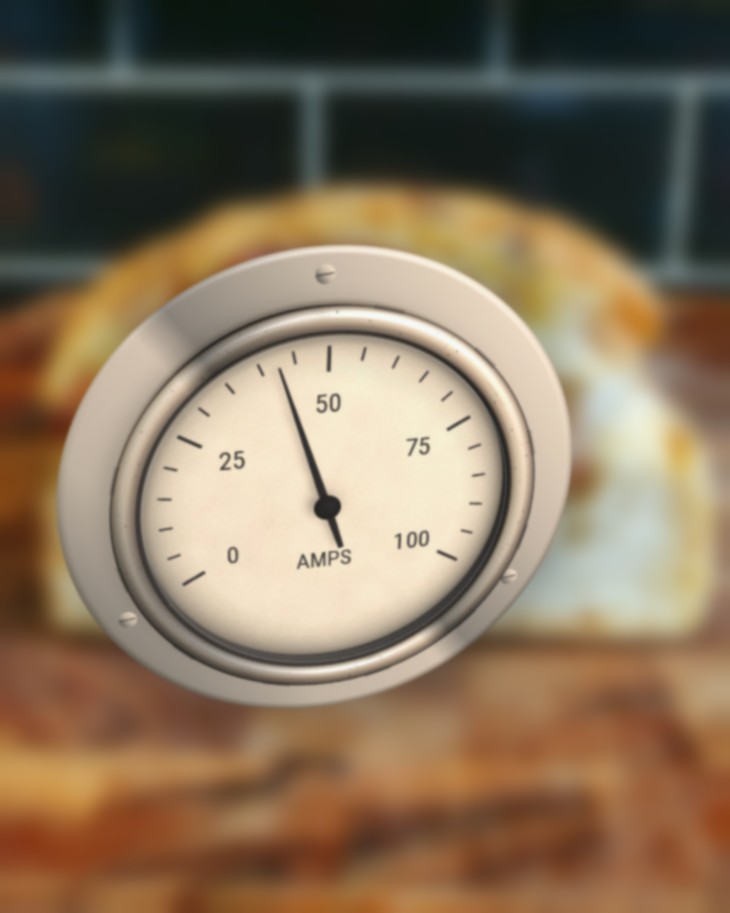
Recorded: 42.5 A
